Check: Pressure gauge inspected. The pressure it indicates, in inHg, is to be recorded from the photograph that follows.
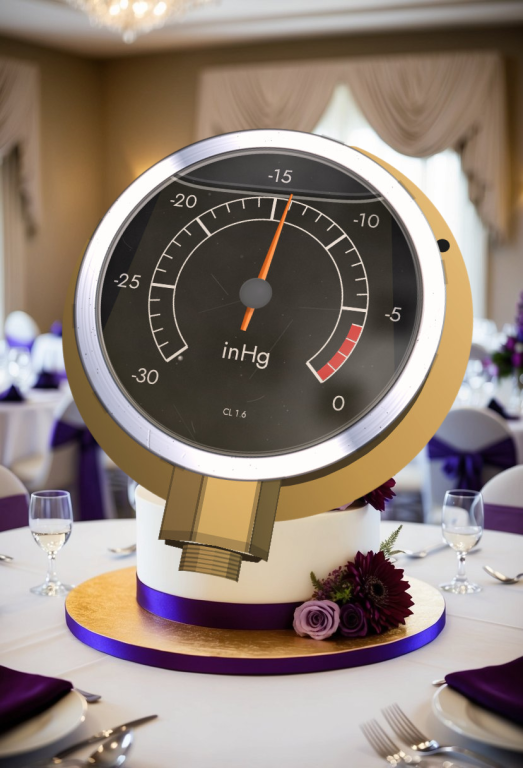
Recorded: -14 inHg
